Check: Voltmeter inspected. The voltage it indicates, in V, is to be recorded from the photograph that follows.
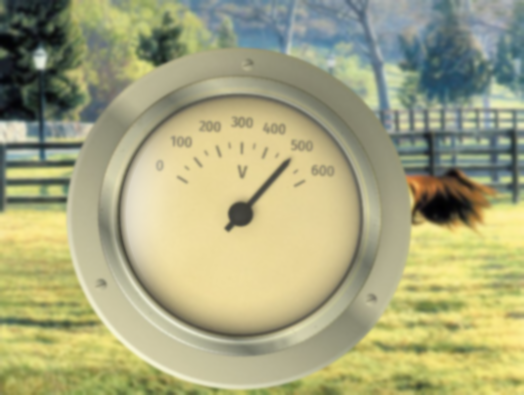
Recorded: 500 V
